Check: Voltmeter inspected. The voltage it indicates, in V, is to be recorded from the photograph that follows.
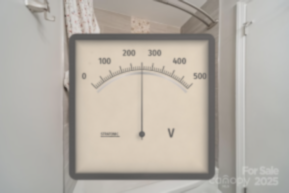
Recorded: 250 V
